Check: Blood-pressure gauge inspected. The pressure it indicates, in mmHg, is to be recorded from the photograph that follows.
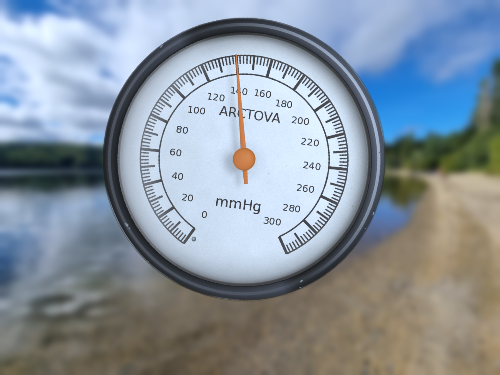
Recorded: 140 mmHg
